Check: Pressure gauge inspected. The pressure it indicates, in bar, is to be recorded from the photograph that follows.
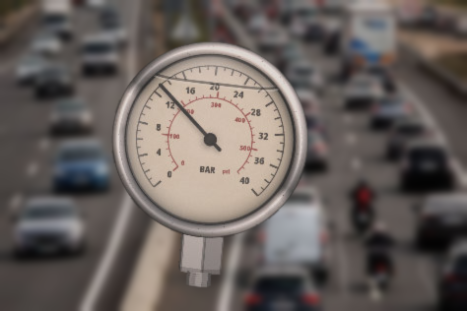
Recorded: 13 bar
